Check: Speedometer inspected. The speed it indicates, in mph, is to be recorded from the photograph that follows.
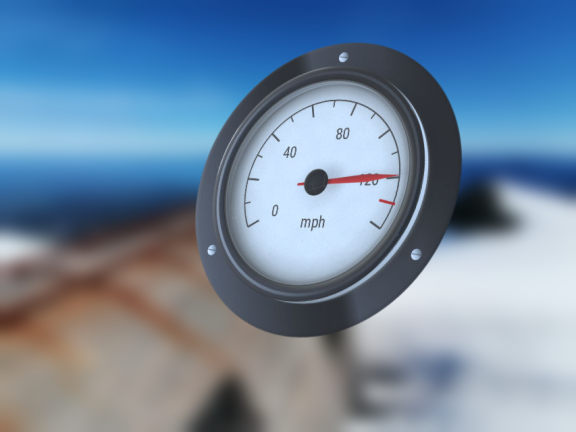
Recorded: 120 mph
